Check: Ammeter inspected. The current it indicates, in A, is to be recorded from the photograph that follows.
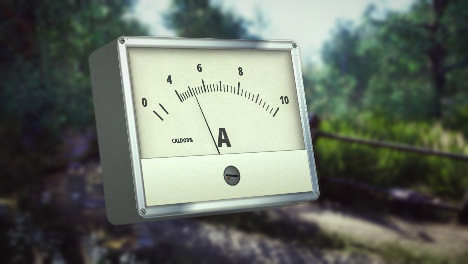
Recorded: 5 A
